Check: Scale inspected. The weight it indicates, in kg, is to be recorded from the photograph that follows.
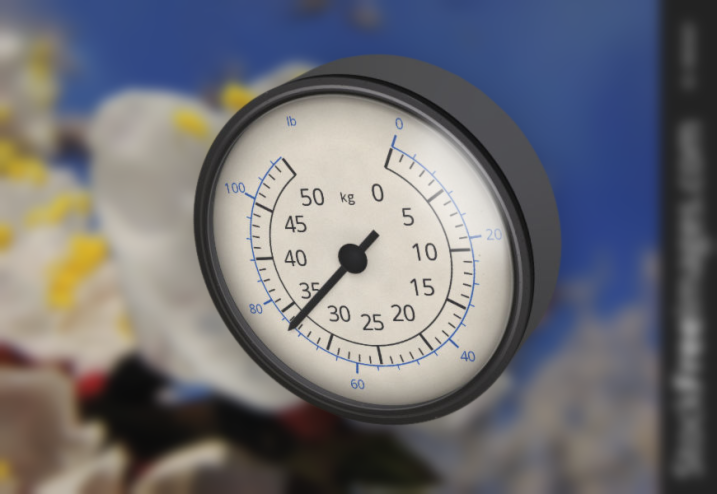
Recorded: 33.5 kg
